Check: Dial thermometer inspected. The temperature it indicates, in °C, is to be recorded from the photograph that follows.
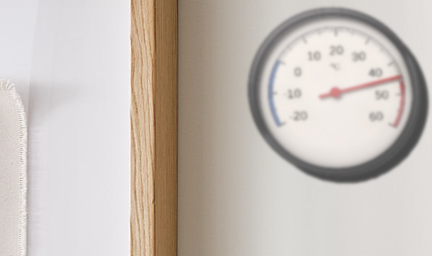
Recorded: 45 °C
